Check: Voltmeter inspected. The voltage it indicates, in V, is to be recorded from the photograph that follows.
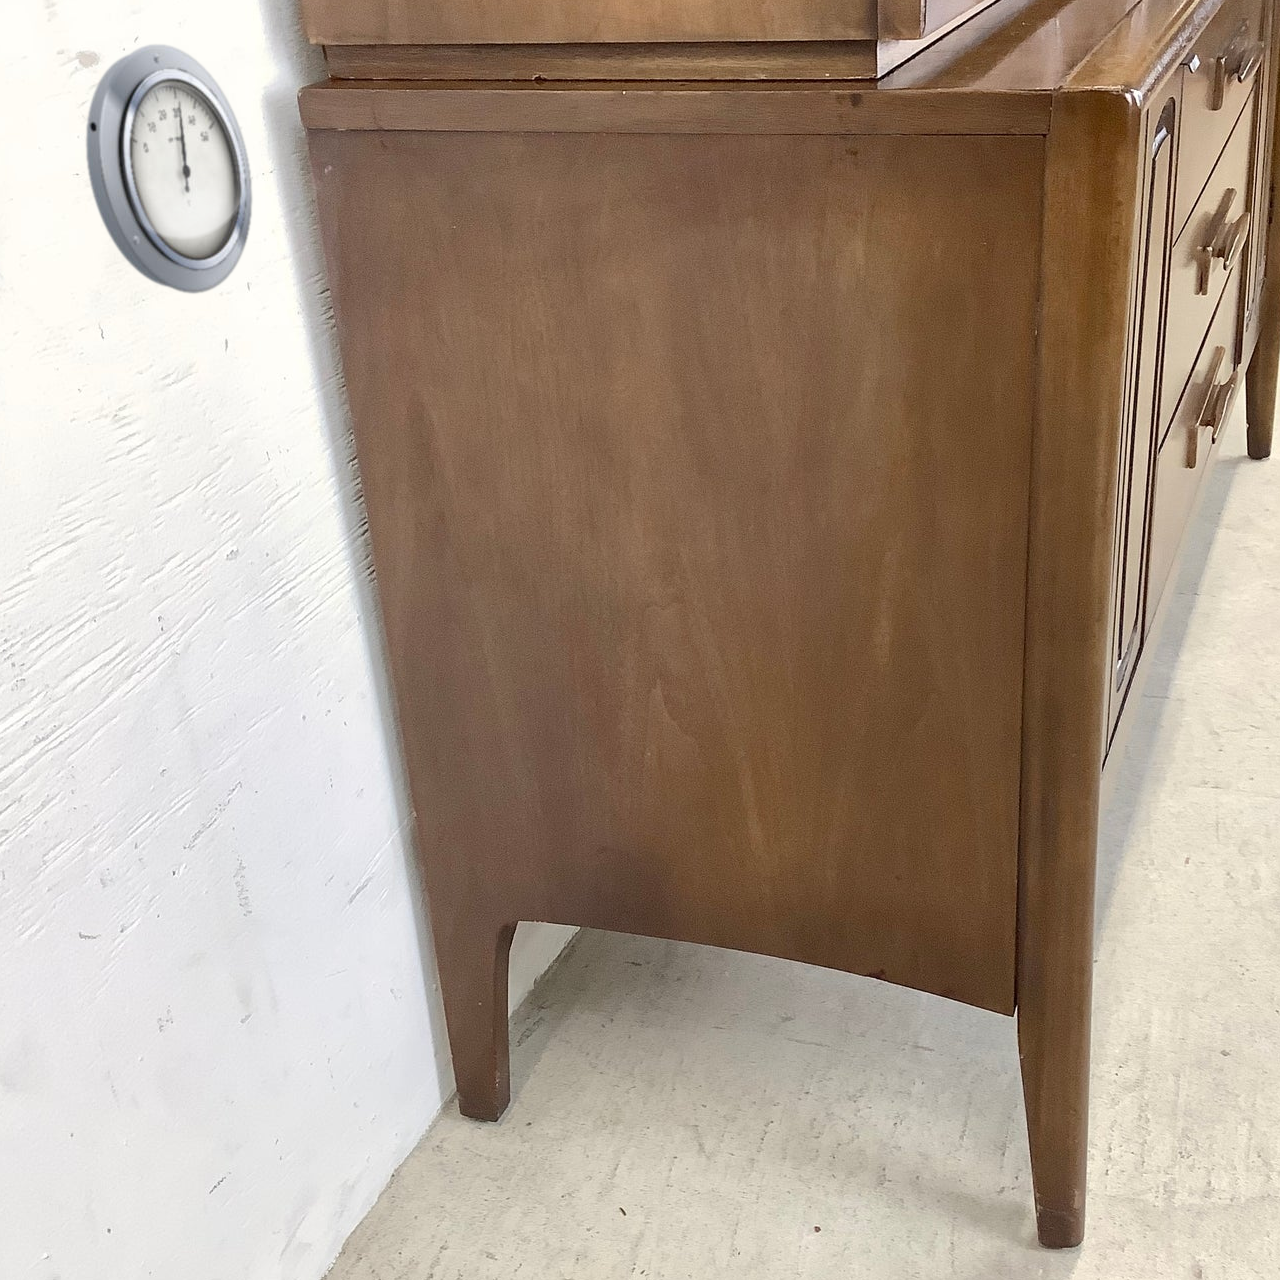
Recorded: 30 V
